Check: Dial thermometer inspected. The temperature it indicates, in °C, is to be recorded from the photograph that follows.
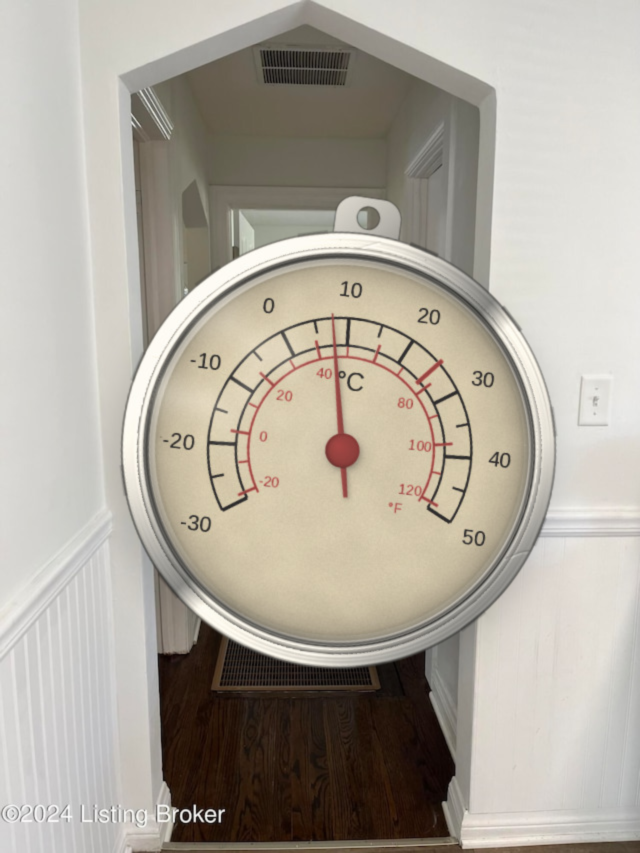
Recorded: 7.5 °C
